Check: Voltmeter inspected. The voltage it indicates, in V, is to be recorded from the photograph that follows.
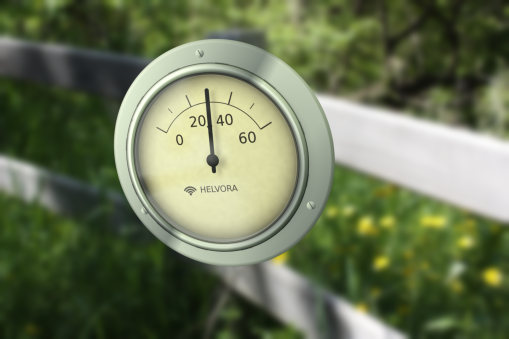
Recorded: 30 V
